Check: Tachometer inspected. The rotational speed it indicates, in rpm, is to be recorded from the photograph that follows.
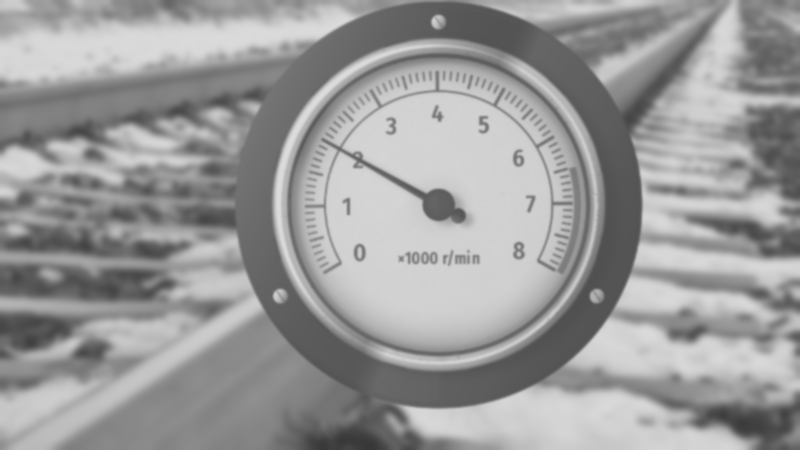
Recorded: 2000 rpm
